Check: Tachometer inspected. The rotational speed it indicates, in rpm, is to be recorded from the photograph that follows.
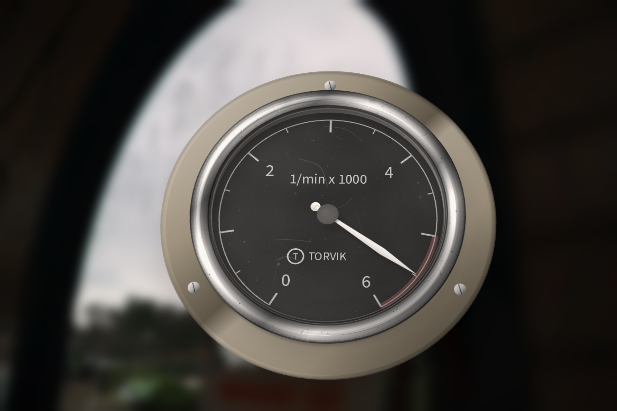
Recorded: 5500 rpm
